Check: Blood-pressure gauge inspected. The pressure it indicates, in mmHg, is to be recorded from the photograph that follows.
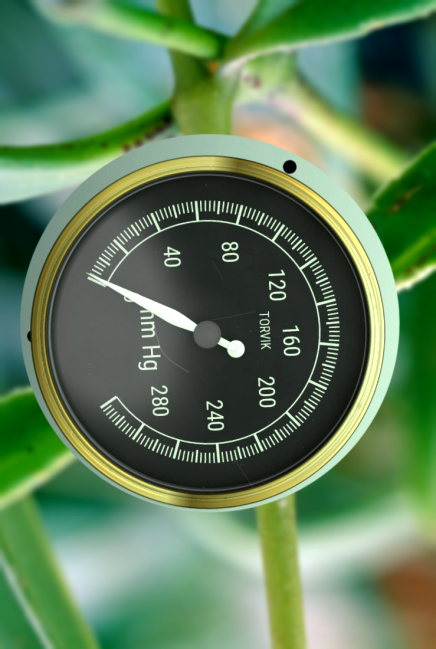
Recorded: 2 mmHg
